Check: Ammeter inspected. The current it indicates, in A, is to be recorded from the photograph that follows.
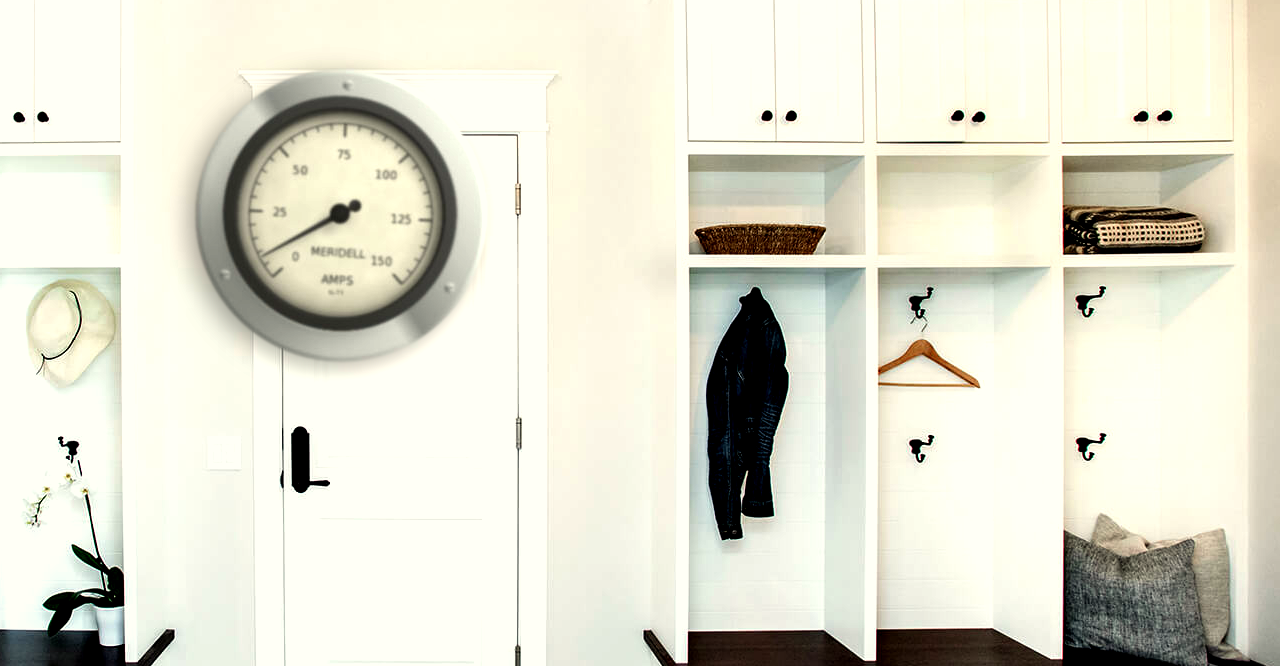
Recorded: 7.5 A
